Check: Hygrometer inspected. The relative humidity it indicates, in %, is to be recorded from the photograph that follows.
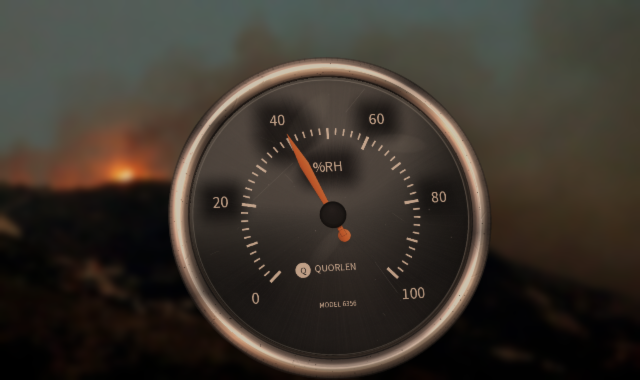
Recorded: 40 %
